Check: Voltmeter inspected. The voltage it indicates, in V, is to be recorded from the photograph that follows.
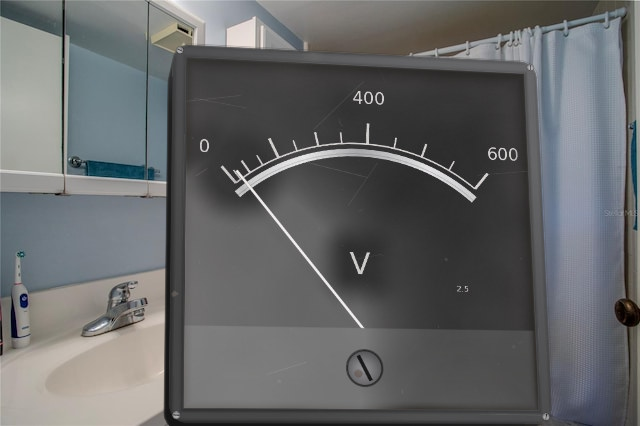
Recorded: 50 V
